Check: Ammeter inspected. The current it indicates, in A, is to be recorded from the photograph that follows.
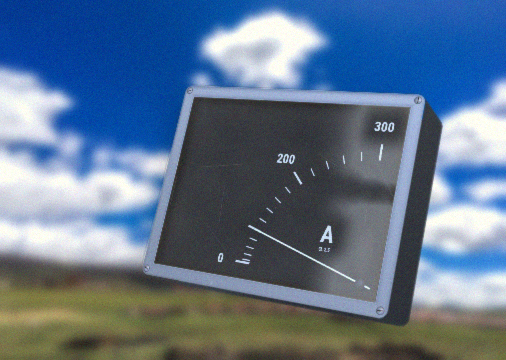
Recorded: 100 A
